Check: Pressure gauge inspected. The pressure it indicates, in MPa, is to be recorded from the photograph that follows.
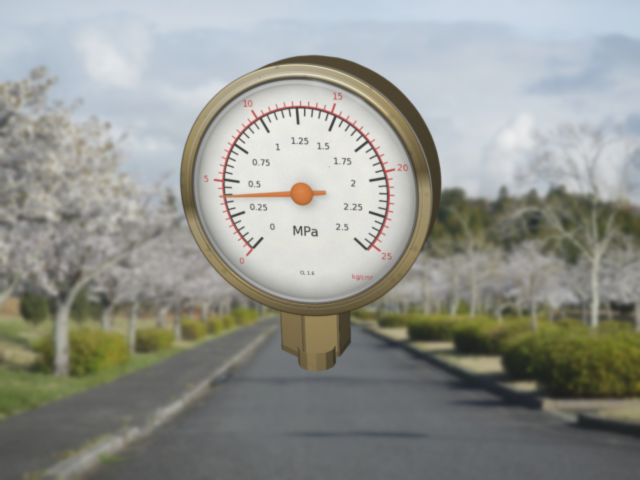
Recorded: 0.4 MPa
